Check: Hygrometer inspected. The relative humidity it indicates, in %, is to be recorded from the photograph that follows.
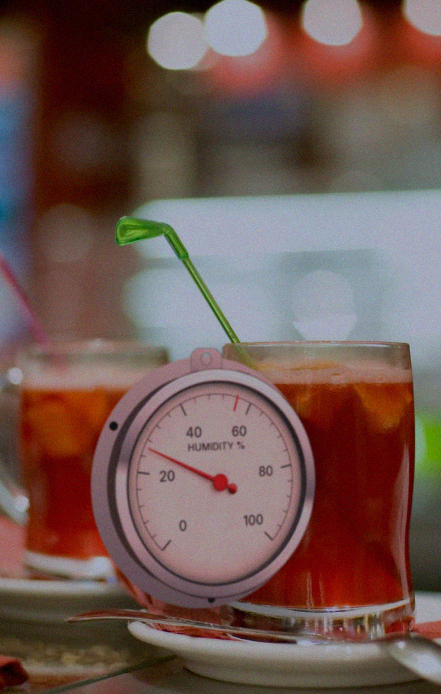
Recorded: 26 %
